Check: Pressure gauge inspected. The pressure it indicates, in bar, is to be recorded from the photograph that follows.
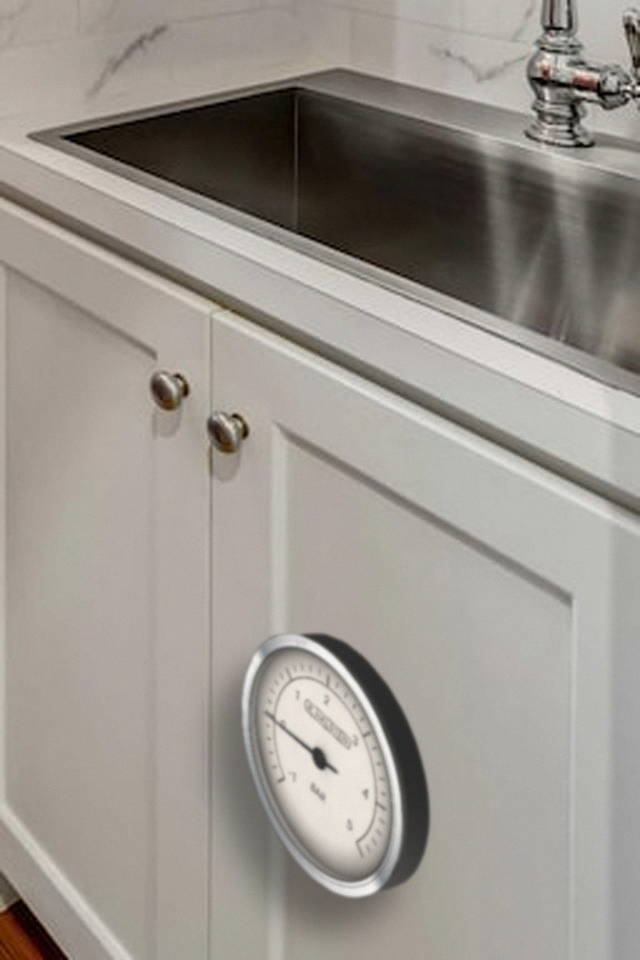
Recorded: 0 bar
